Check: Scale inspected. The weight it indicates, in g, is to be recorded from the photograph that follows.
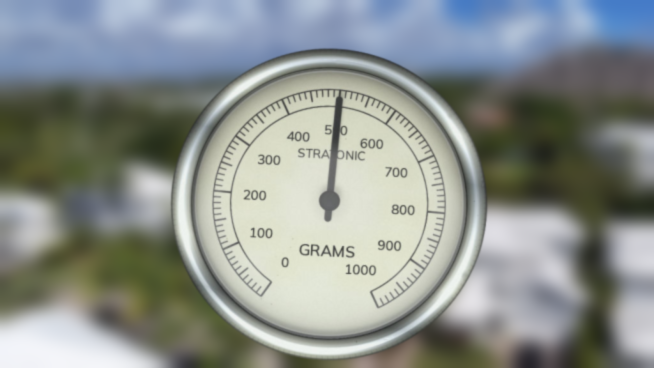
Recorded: 500 g
